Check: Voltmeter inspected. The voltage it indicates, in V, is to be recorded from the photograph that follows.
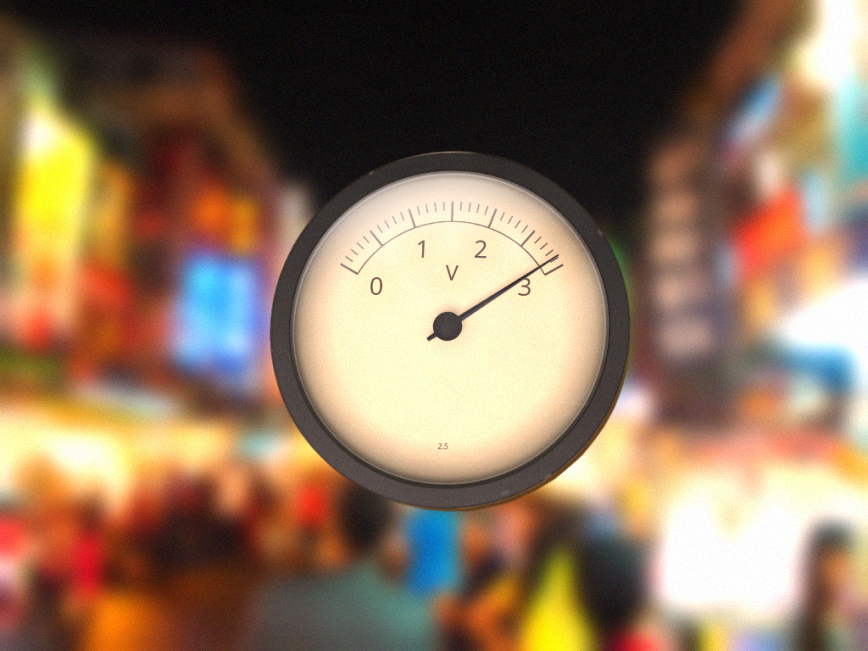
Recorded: 2.9 V
